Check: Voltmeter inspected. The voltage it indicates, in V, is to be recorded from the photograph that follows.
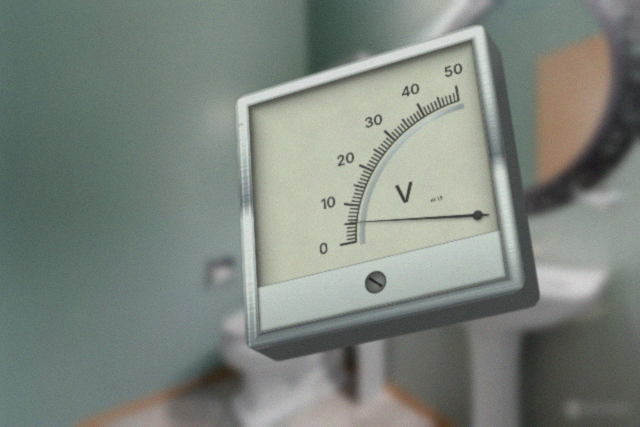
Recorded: 5 V
